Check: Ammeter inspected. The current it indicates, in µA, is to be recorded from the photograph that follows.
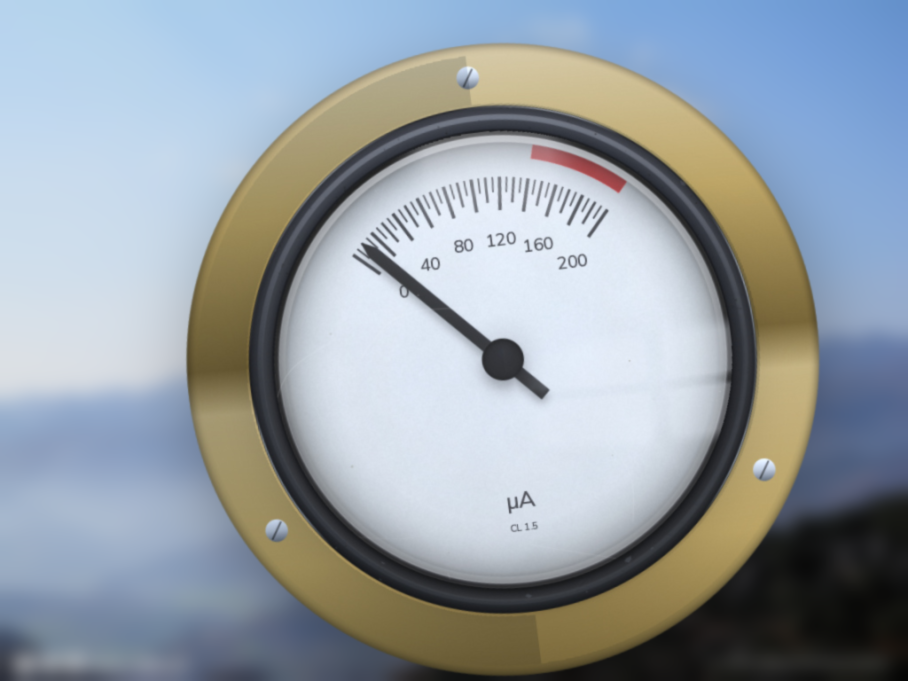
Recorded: 10 µA
